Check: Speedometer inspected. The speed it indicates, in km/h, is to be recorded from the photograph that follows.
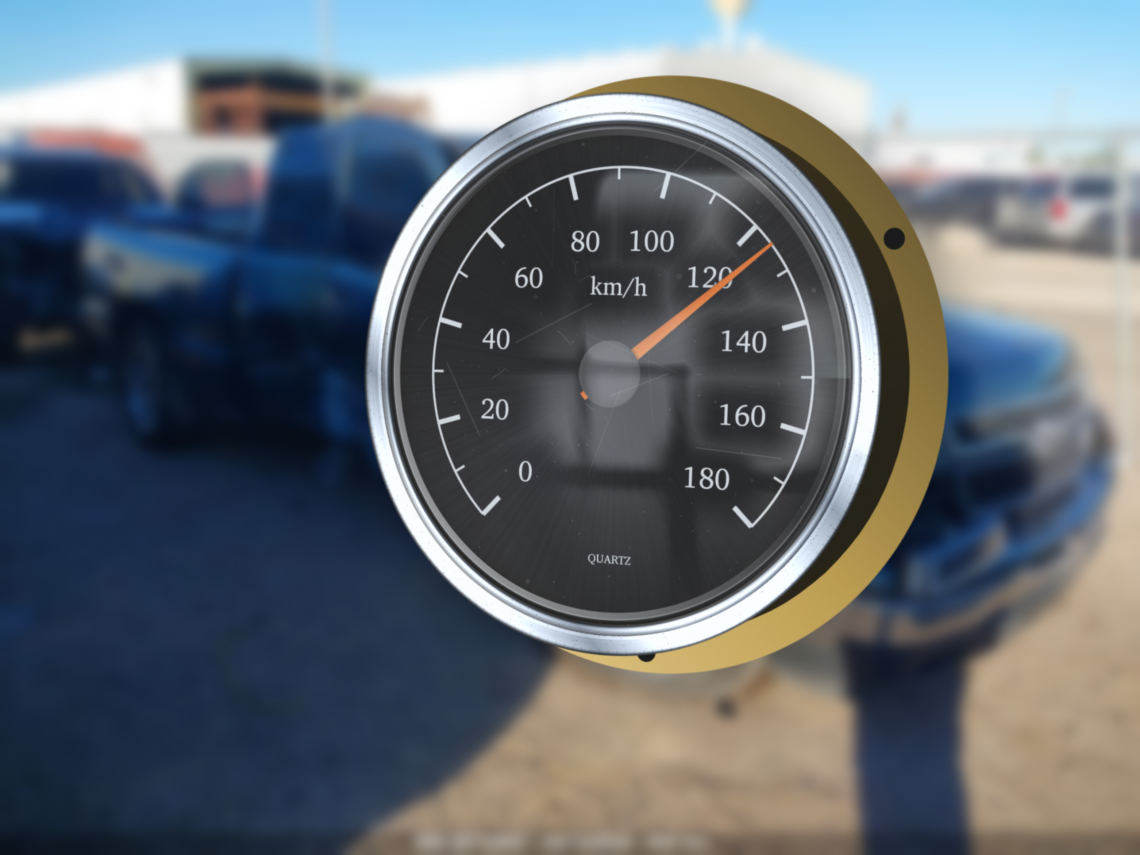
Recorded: 125 km/h
